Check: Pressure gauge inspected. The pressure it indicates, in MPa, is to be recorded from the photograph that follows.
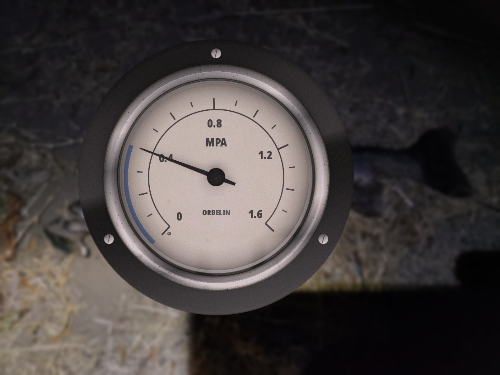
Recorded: 0.4 MPa
